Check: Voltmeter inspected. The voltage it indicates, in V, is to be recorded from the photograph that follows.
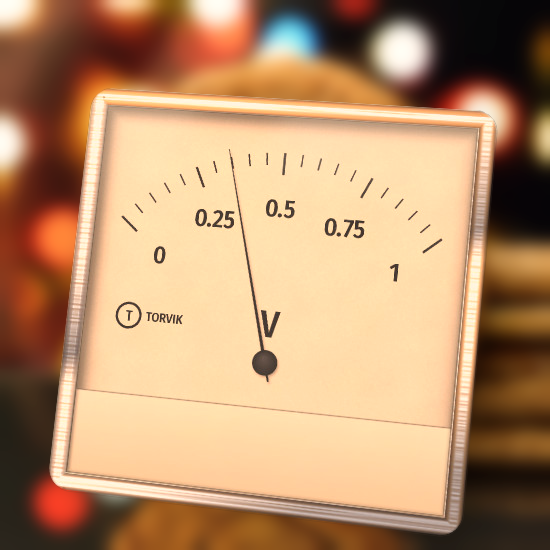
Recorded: 0.35 V
